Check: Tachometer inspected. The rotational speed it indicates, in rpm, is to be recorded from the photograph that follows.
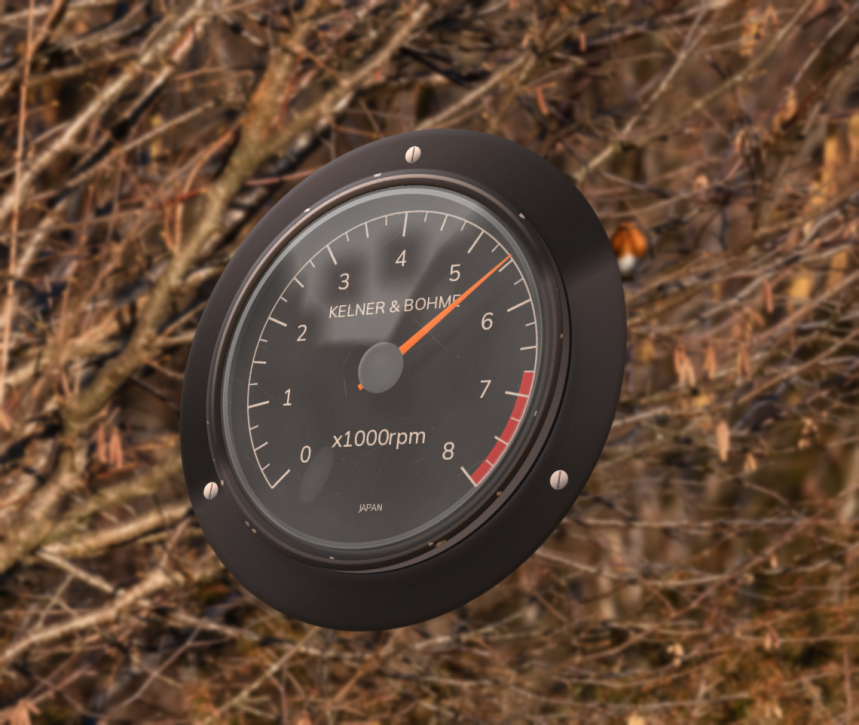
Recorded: 5500 rpm
